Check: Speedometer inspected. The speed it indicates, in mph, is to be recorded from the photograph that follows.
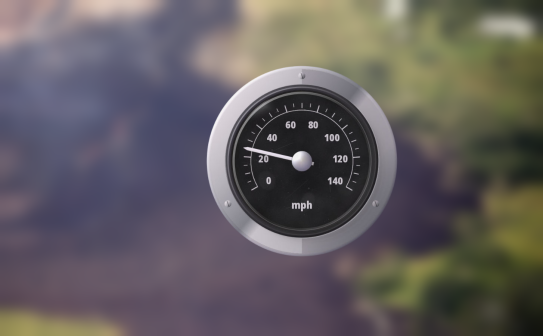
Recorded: 25 mph
